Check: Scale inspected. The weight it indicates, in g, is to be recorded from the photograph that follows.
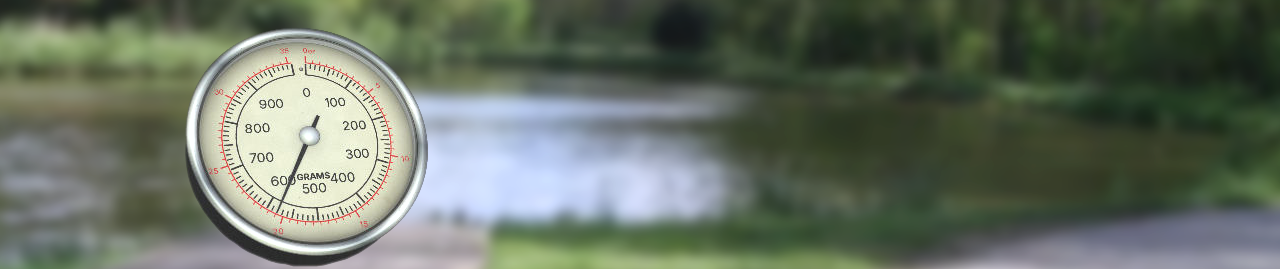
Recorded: 580 g
